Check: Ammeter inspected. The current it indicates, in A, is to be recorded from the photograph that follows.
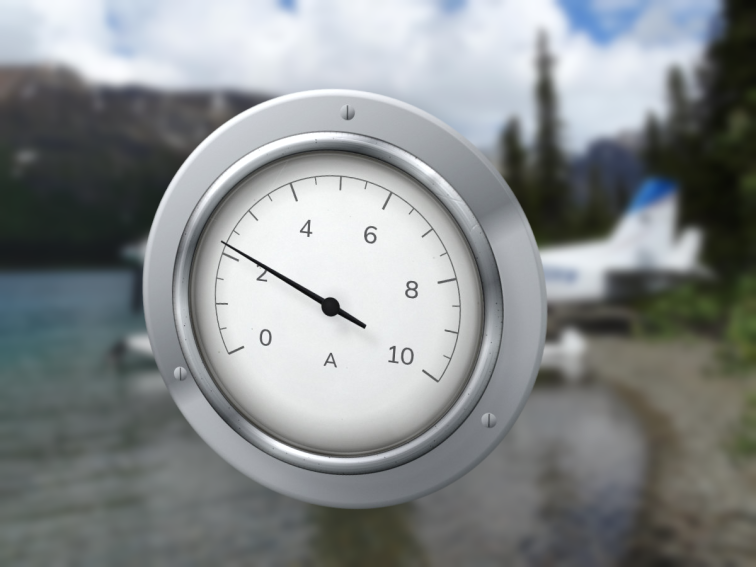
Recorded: 2.25 A
